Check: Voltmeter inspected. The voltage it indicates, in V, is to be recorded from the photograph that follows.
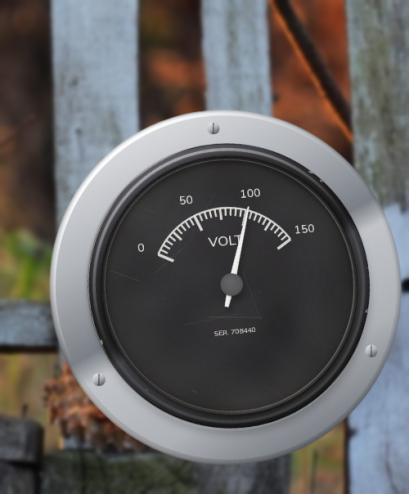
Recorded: 100 V
